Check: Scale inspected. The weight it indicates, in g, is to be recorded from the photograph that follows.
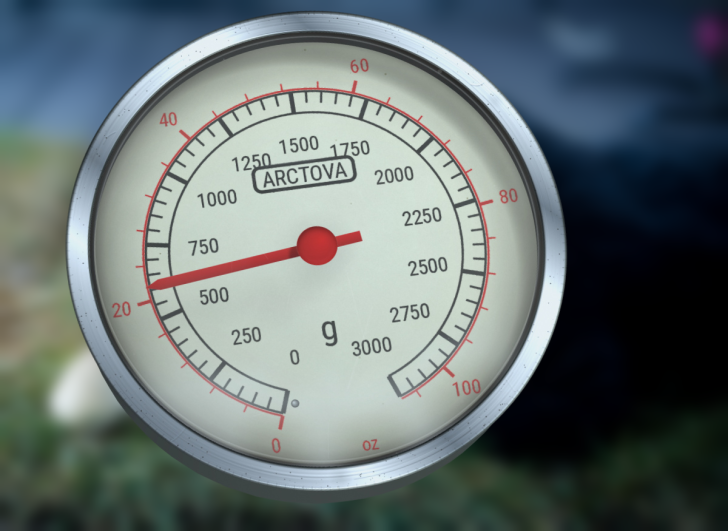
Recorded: 600 g
